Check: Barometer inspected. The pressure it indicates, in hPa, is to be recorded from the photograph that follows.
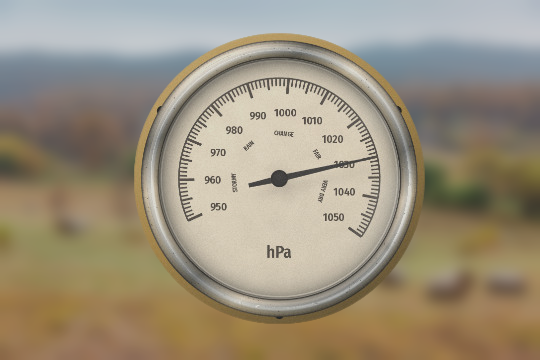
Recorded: 1030 hPa
